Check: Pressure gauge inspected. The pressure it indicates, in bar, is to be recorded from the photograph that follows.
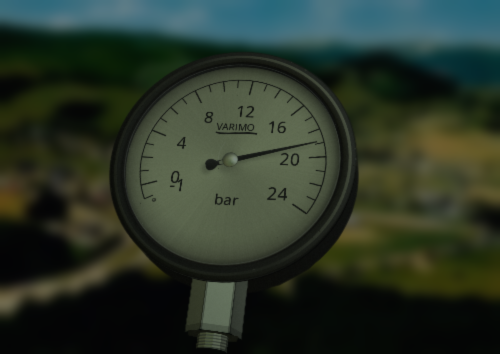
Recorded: 19 bar
